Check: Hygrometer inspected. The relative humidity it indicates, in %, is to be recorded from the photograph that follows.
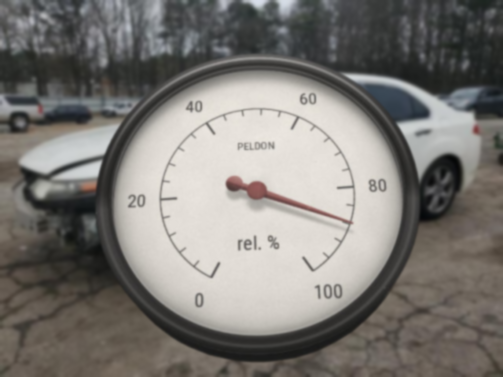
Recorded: 88 %
